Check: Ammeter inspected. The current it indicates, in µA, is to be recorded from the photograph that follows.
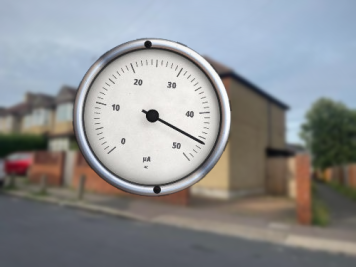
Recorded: 46 µA
